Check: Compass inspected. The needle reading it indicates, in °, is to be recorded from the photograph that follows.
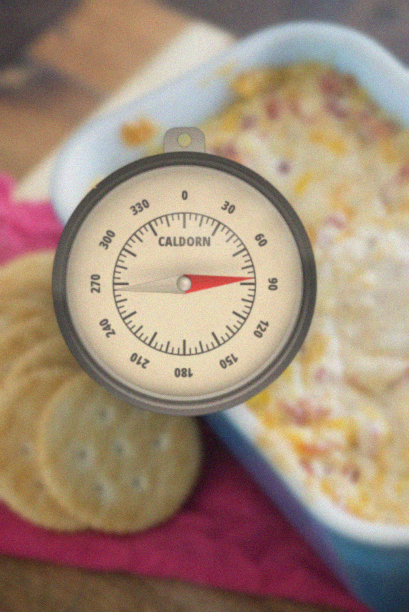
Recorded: 85 °
